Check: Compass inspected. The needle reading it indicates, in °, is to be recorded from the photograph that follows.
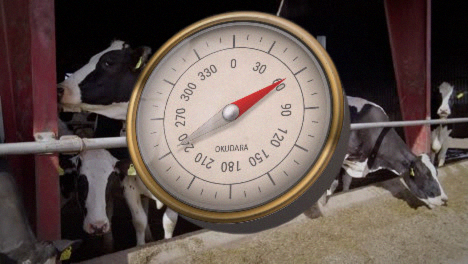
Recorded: 60 °
